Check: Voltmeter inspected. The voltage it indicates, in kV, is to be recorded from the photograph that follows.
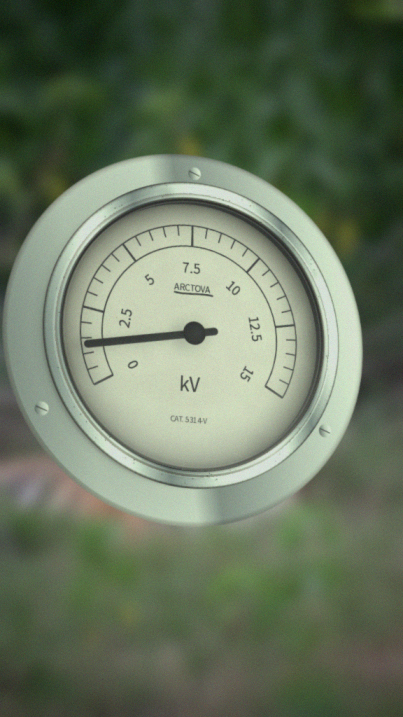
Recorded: 1.25 kV
